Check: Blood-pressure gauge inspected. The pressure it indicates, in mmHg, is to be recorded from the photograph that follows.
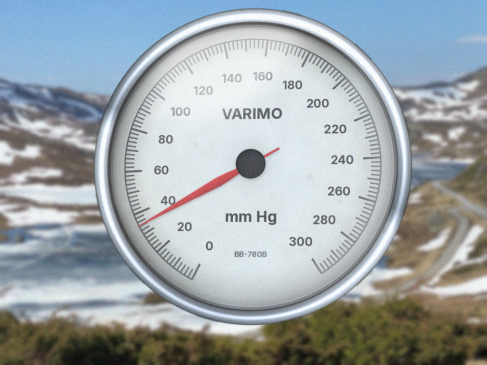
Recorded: 34 mmHg
